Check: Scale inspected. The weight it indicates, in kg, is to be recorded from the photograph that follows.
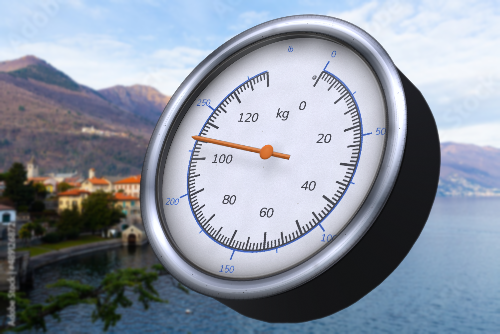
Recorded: 105 kg
